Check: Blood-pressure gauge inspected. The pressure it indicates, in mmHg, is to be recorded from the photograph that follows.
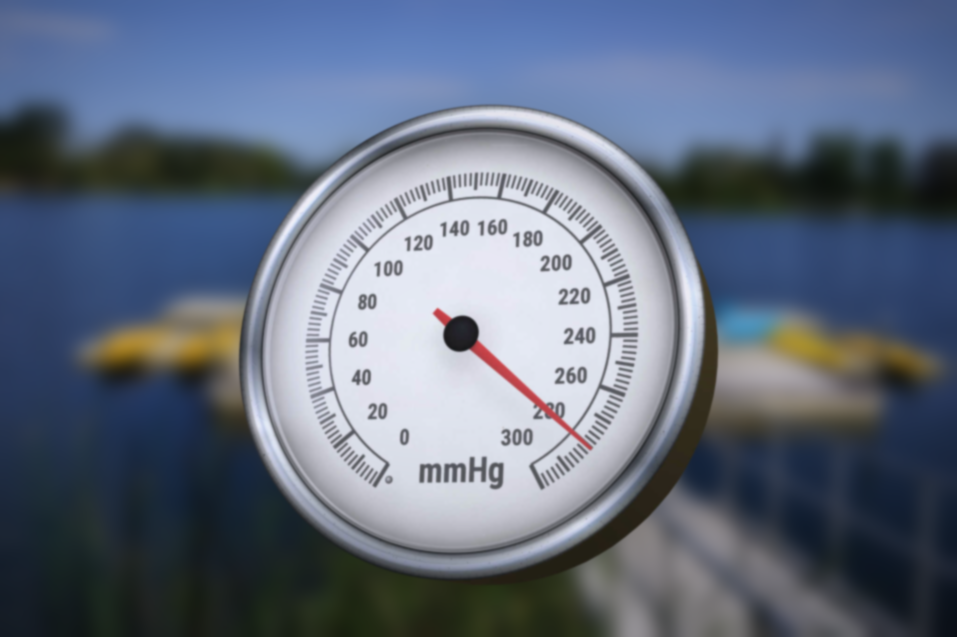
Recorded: 280 mmHg
